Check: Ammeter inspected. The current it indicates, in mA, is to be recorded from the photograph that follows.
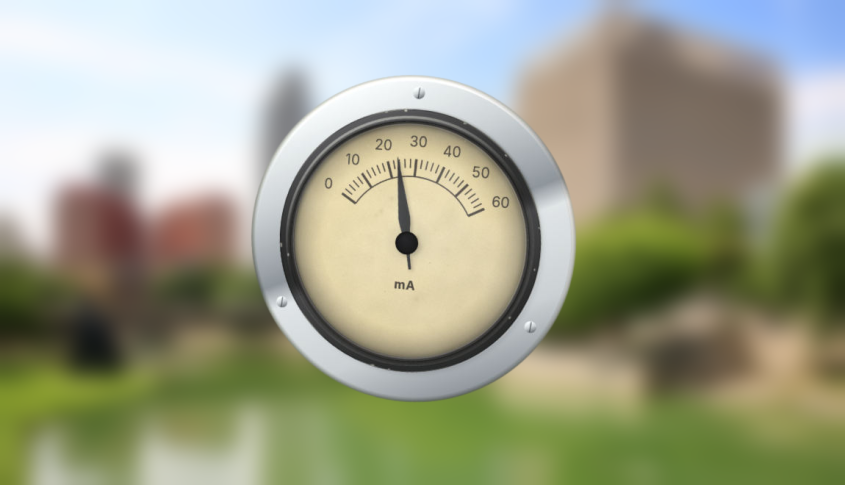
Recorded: 24 mA
